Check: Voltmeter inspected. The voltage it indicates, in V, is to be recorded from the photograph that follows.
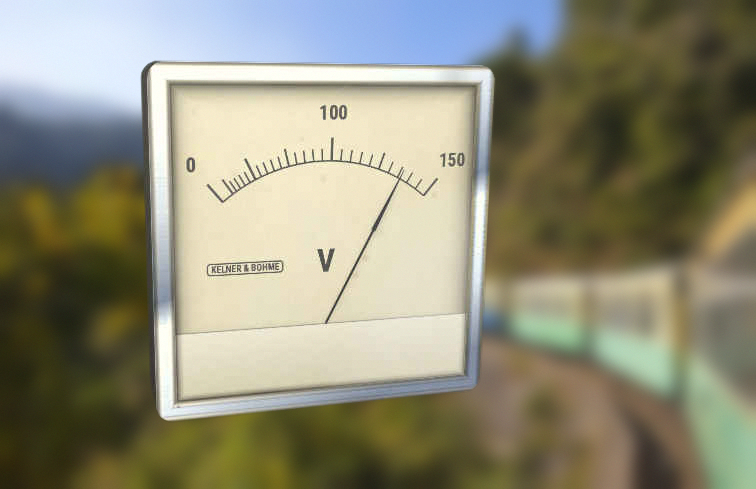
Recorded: 135 V
